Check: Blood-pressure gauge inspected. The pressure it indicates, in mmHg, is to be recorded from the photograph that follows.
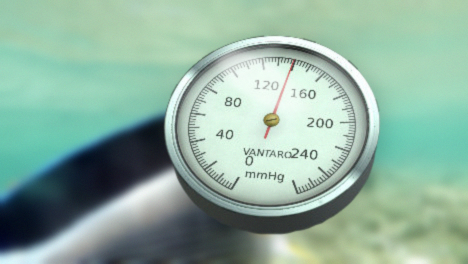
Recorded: 140 mmHg
